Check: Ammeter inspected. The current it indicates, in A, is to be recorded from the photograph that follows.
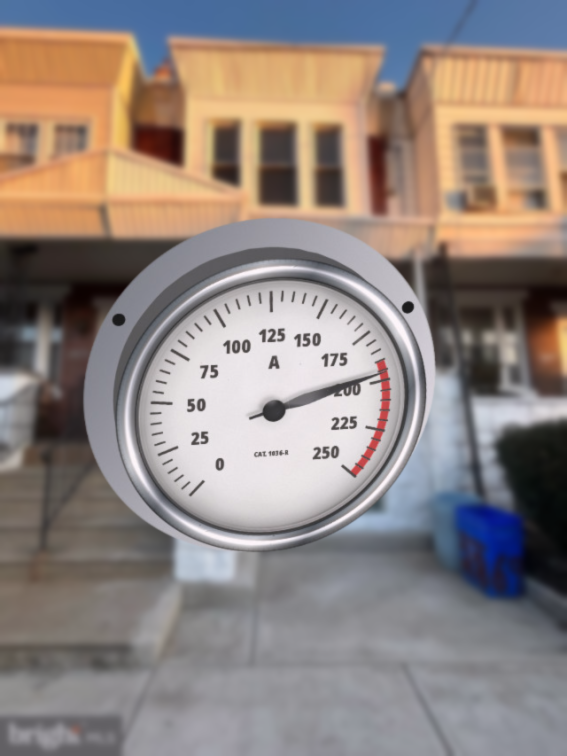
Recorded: 195 A
